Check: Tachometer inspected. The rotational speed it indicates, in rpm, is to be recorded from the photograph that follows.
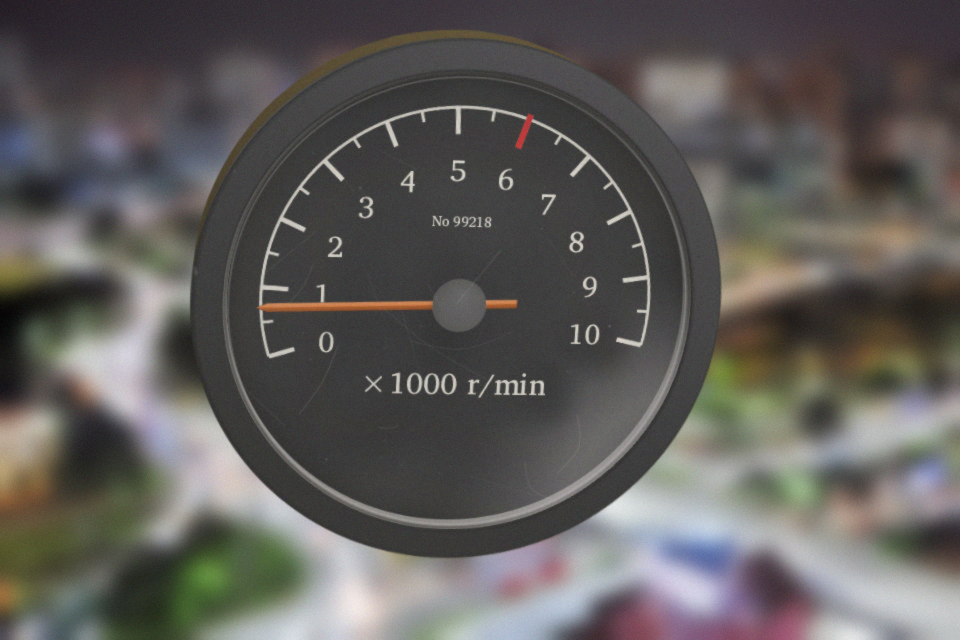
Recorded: 750 rpm
